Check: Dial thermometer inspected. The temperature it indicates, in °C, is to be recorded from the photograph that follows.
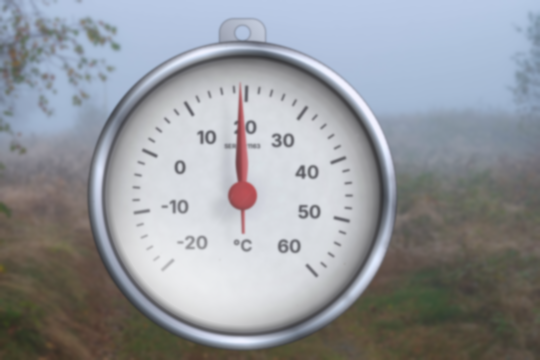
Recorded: 19 °C
